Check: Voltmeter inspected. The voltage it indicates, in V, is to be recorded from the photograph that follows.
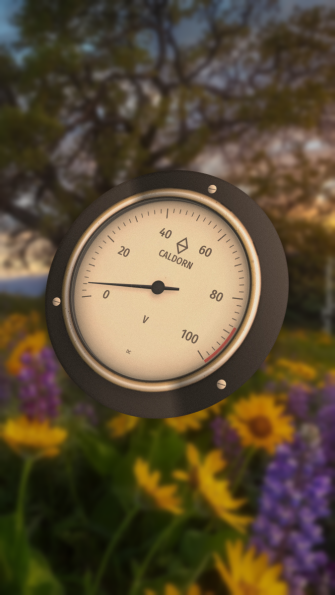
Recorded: 4 V
